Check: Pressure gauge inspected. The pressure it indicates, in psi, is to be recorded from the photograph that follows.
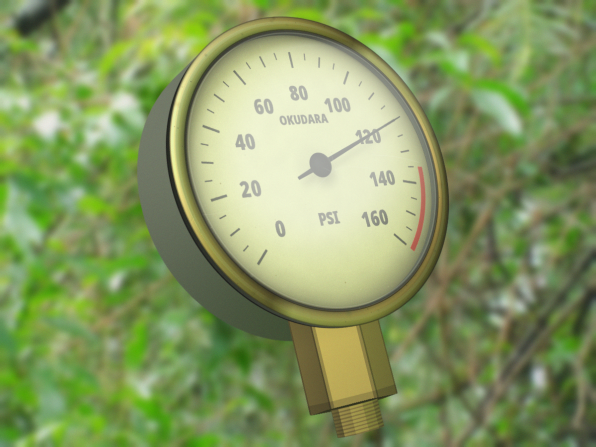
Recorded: 120 psi
